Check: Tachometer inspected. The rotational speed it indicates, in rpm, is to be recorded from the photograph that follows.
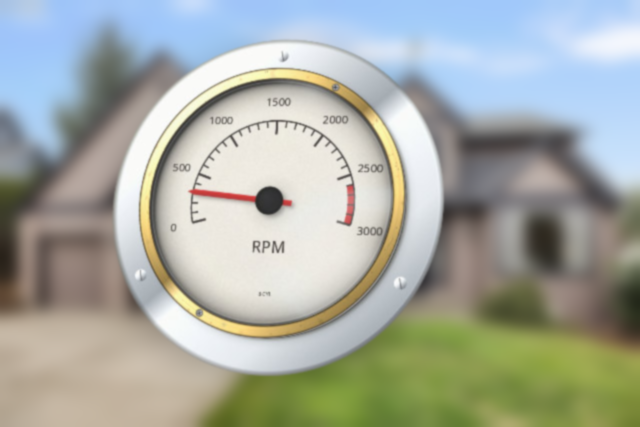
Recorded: 300 rpm
